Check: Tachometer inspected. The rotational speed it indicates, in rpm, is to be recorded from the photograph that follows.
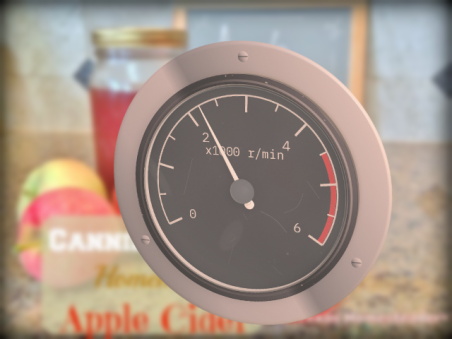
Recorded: 2250 rpm
